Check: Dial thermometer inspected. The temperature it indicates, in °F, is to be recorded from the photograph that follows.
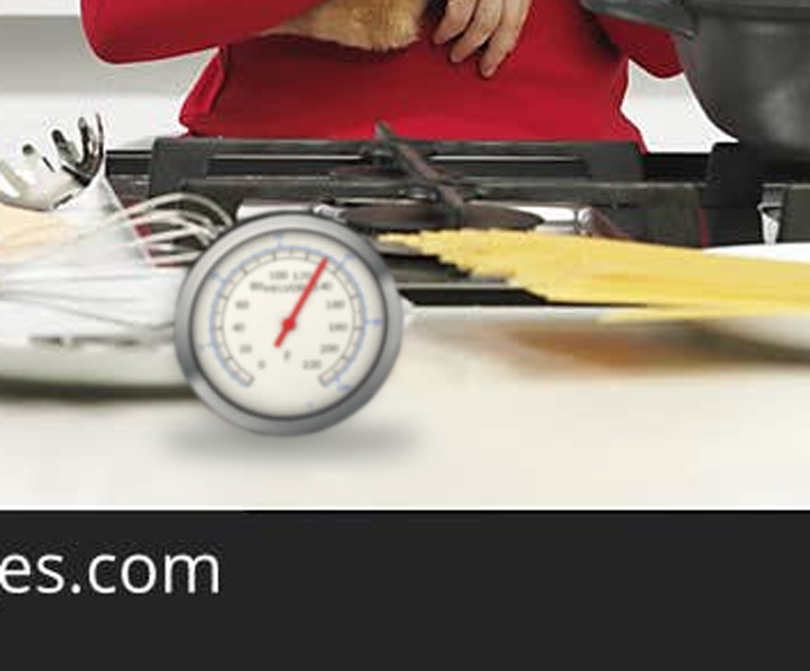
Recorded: 130 °F
